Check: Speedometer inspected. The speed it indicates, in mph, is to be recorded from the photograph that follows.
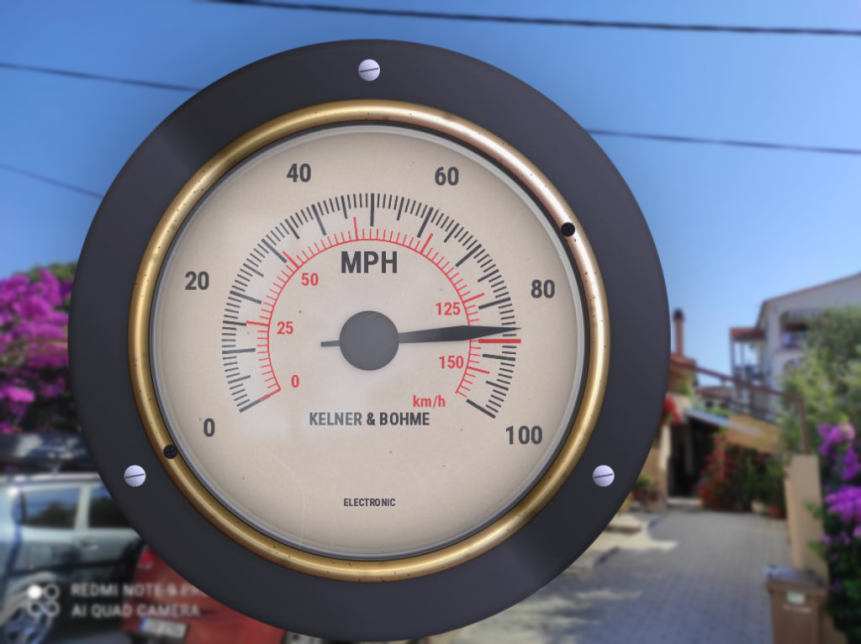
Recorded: 85 mph
